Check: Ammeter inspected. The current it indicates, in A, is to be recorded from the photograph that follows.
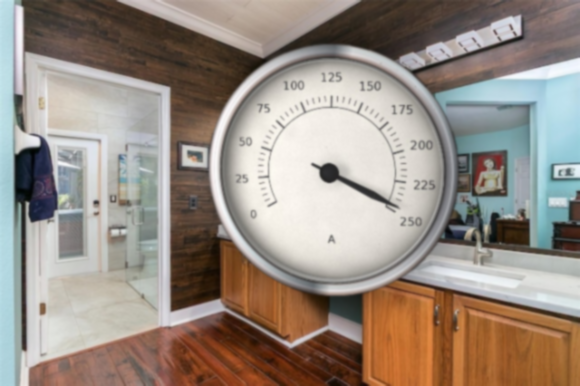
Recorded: 245 A
